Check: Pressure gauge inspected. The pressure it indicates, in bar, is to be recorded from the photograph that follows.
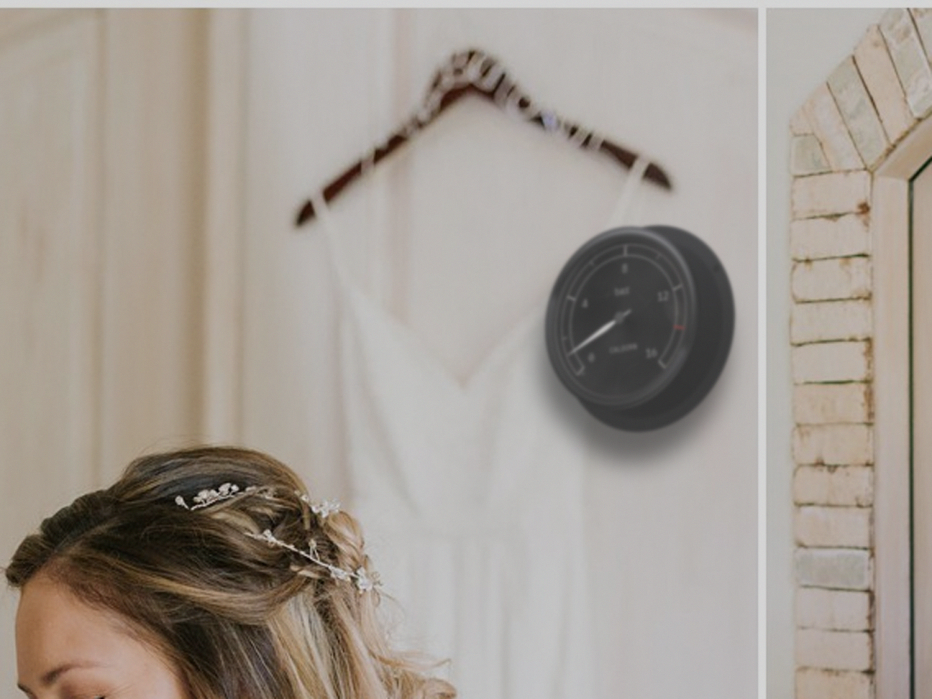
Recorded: 1 bar
